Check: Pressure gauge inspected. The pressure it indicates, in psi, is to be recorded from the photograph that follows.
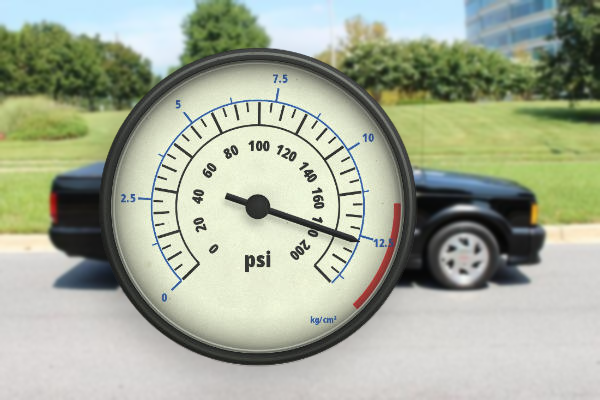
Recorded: 180 psi
